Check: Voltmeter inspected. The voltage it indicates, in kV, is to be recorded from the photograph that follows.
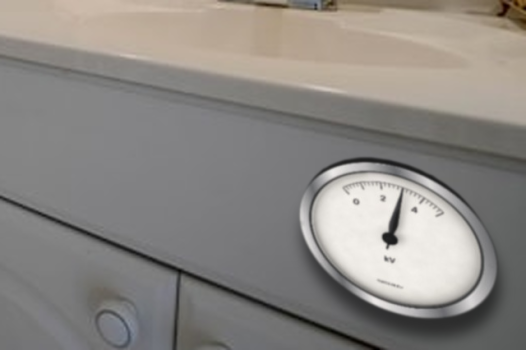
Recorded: 3 kV
